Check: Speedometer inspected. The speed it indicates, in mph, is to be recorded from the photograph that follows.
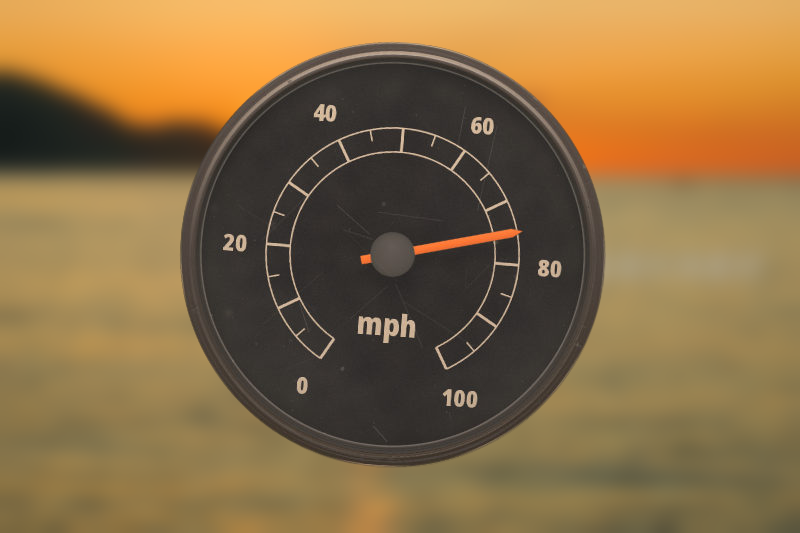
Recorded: 75 mph
